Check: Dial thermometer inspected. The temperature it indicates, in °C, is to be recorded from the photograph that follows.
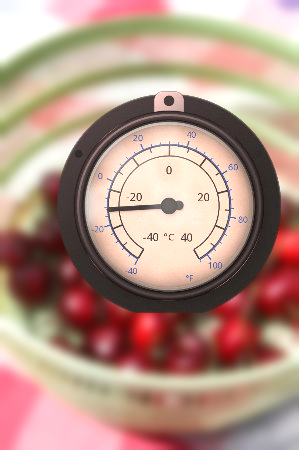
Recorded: -25 °C
